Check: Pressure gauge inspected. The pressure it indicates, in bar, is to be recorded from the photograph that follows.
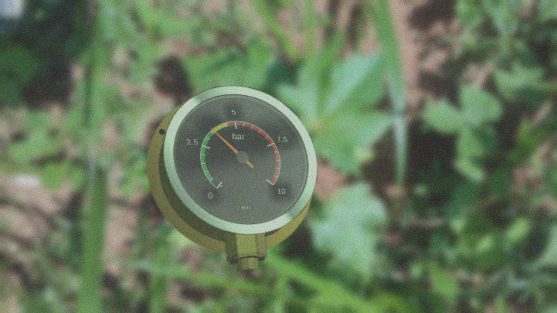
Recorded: 3.5 bar
